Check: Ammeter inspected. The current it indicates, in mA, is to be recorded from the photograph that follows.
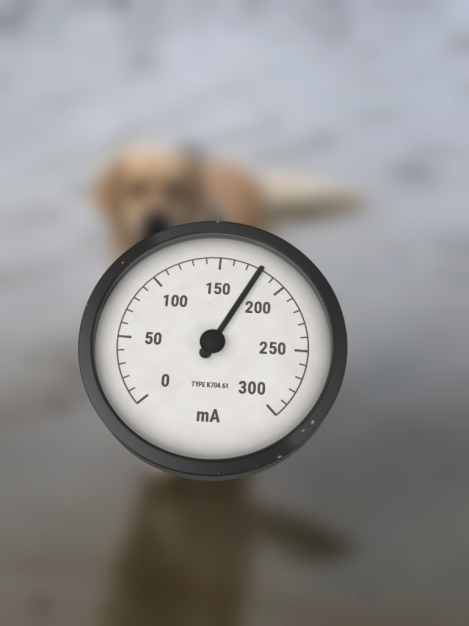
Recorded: 180 mA
